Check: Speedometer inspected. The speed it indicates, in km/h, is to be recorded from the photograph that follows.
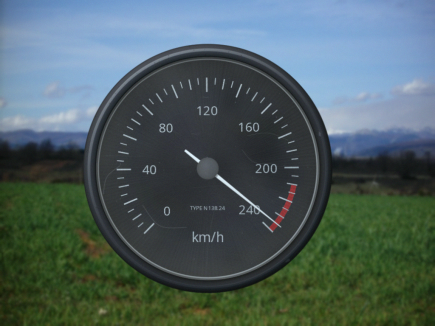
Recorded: 235 km/h
